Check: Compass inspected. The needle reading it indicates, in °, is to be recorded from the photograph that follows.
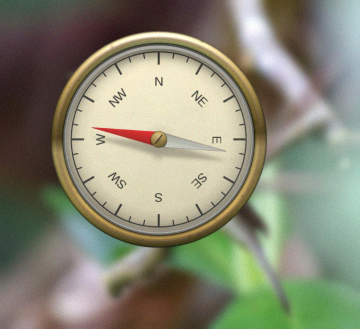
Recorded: 280 °
